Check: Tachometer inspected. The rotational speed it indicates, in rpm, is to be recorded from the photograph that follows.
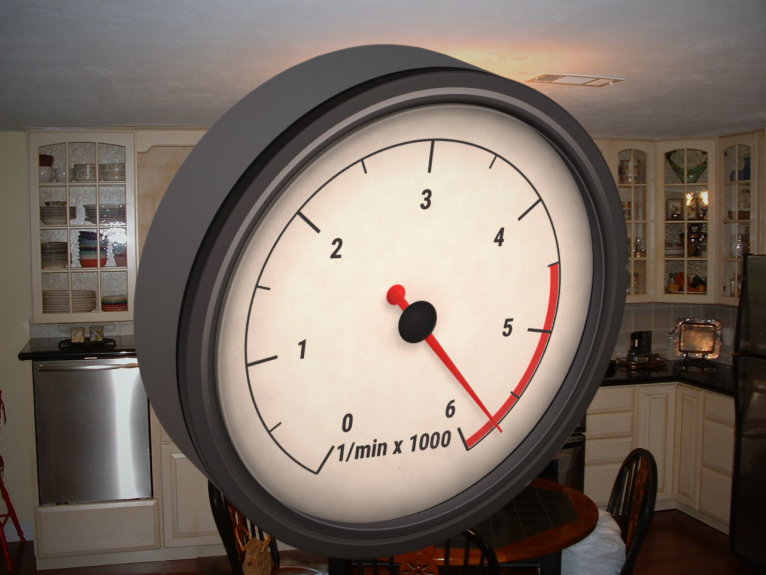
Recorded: 5750 rpm
